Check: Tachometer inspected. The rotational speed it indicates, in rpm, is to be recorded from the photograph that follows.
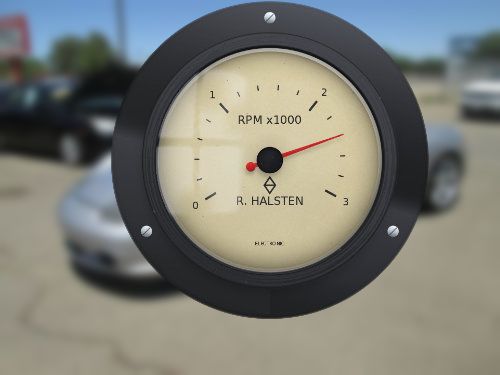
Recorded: 2400 rpm
